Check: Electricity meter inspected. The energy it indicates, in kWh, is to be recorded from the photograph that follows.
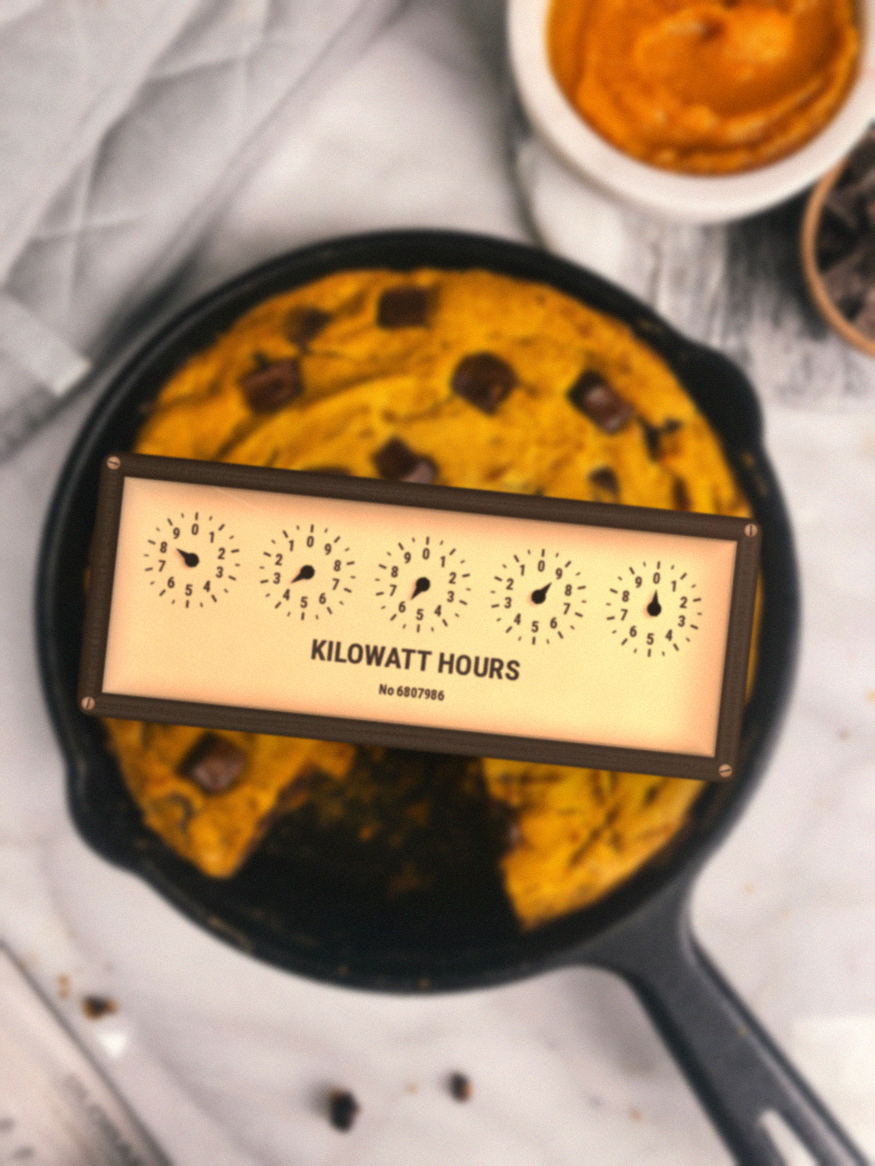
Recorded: 83590 kWh
